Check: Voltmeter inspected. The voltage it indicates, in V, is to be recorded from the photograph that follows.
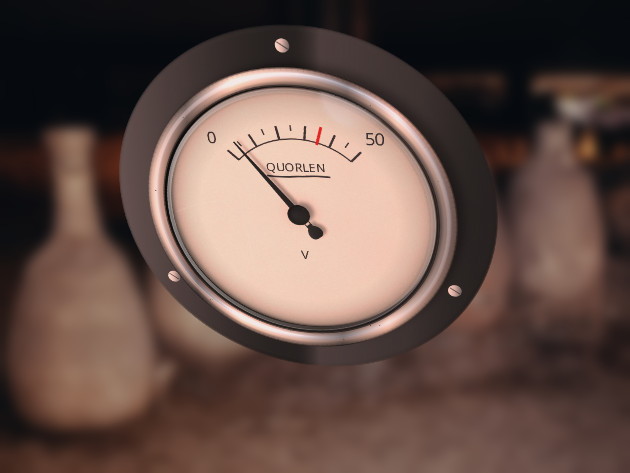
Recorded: 5 V
